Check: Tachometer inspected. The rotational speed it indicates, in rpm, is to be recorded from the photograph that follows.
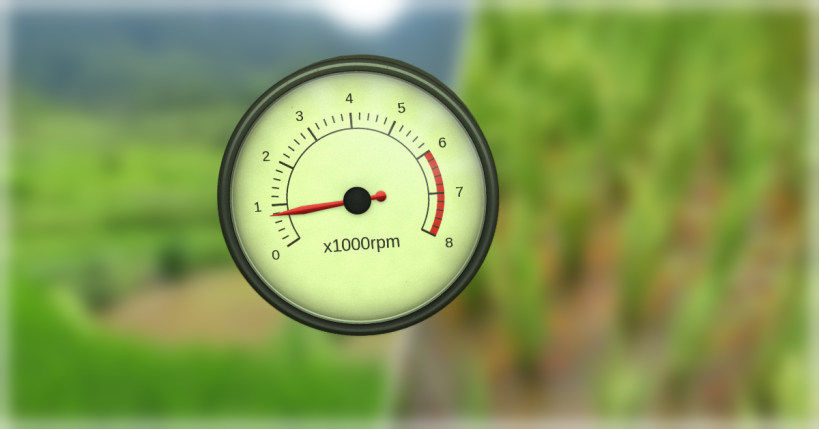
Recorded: 800 rpm
